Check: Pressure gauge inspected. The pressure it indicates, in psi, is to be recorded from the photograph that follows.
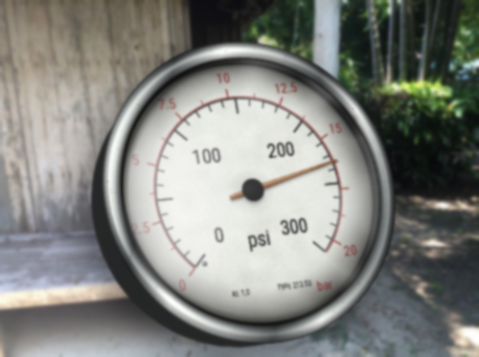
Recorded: 235 psi
